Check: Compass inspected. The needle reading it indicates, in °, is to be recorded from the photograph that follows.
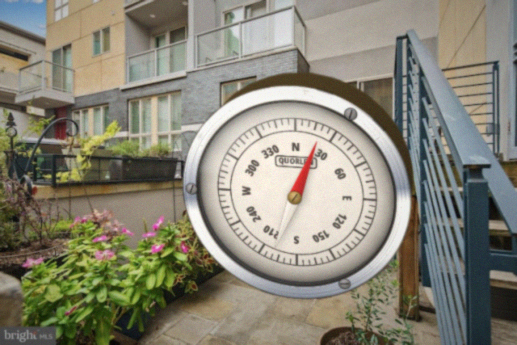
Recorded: 20 °
